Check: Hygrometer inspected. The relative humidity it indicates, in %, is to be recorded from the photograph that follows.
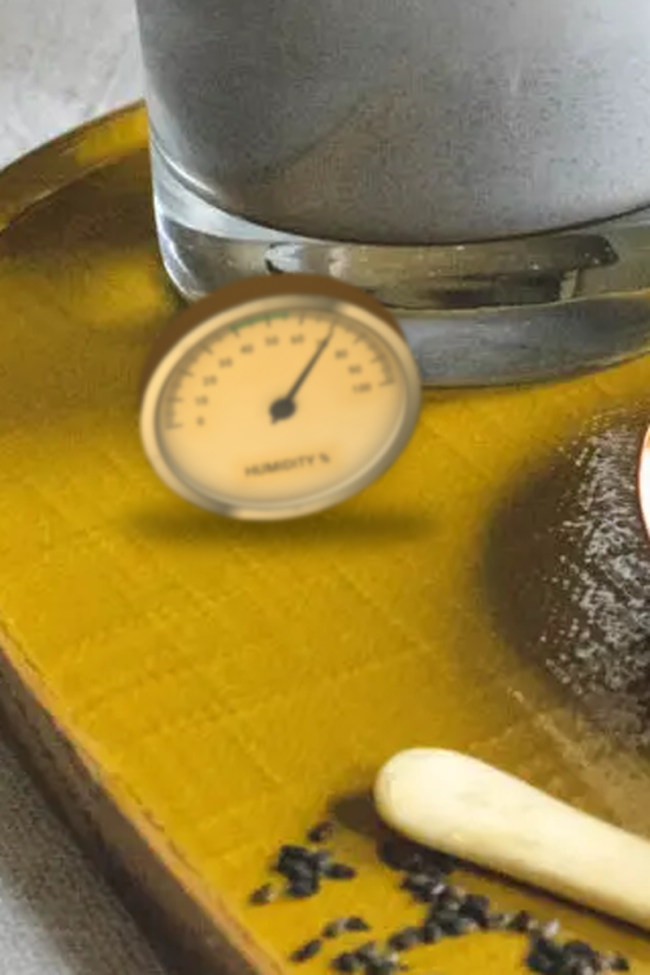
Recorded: 70 %
